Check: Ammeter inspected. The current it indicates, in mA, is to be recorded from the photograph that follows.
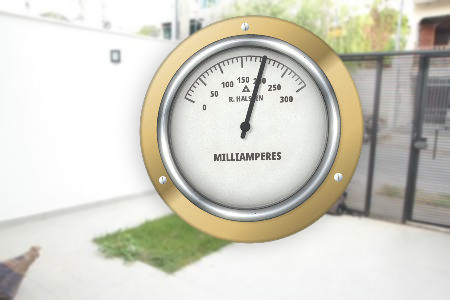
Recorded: 200 mA
